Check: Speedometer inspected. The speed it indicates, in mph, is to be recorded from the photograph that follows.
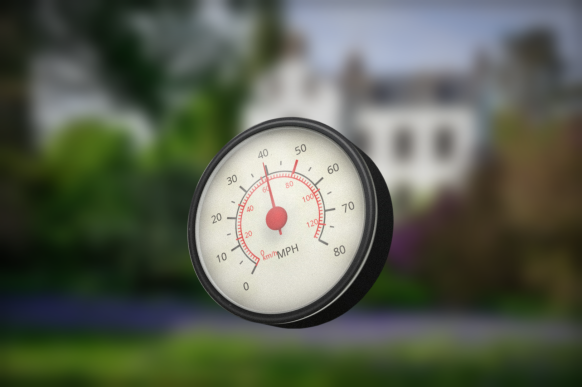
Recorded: 40 mph
